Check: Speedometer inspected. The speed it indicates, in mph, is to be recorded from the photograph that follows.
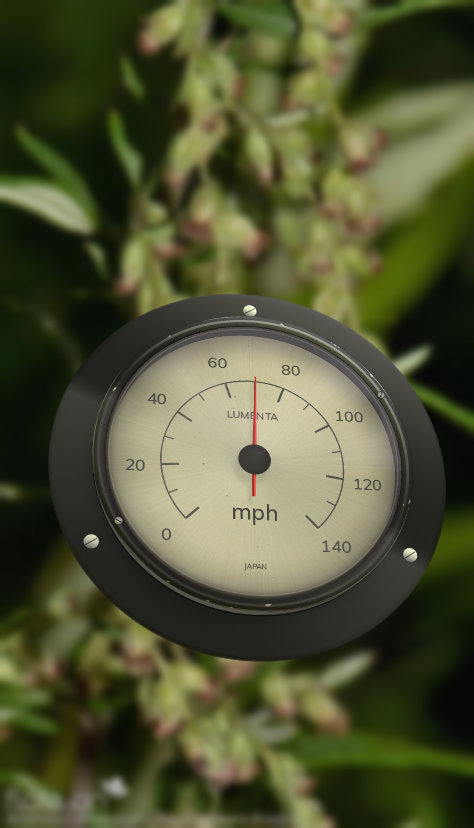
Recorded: 70 mph
